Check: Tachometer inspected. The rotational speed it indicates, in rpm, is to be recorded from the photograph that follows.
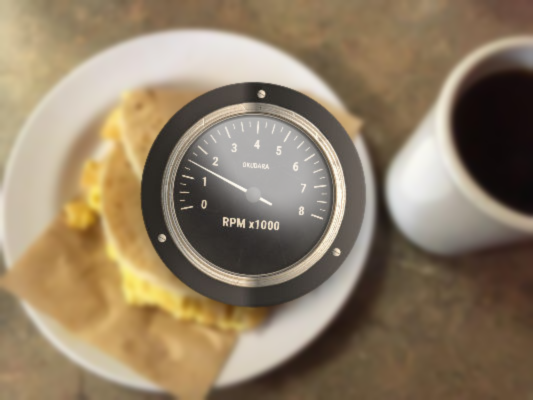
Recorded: 1500 rpm
